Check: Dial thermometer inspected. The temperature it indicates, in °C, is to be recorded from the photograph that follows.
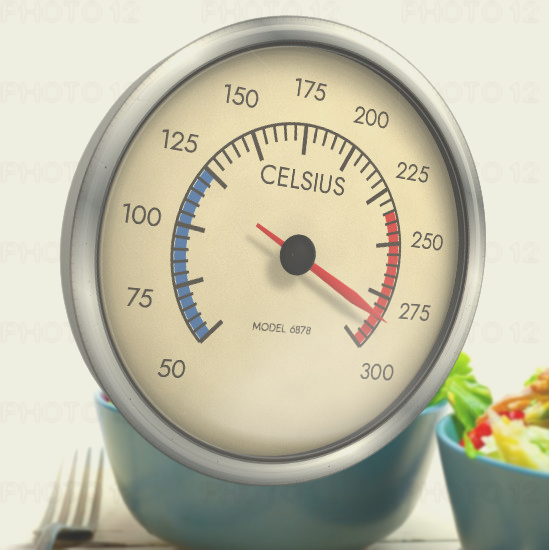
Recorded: 285 °C
